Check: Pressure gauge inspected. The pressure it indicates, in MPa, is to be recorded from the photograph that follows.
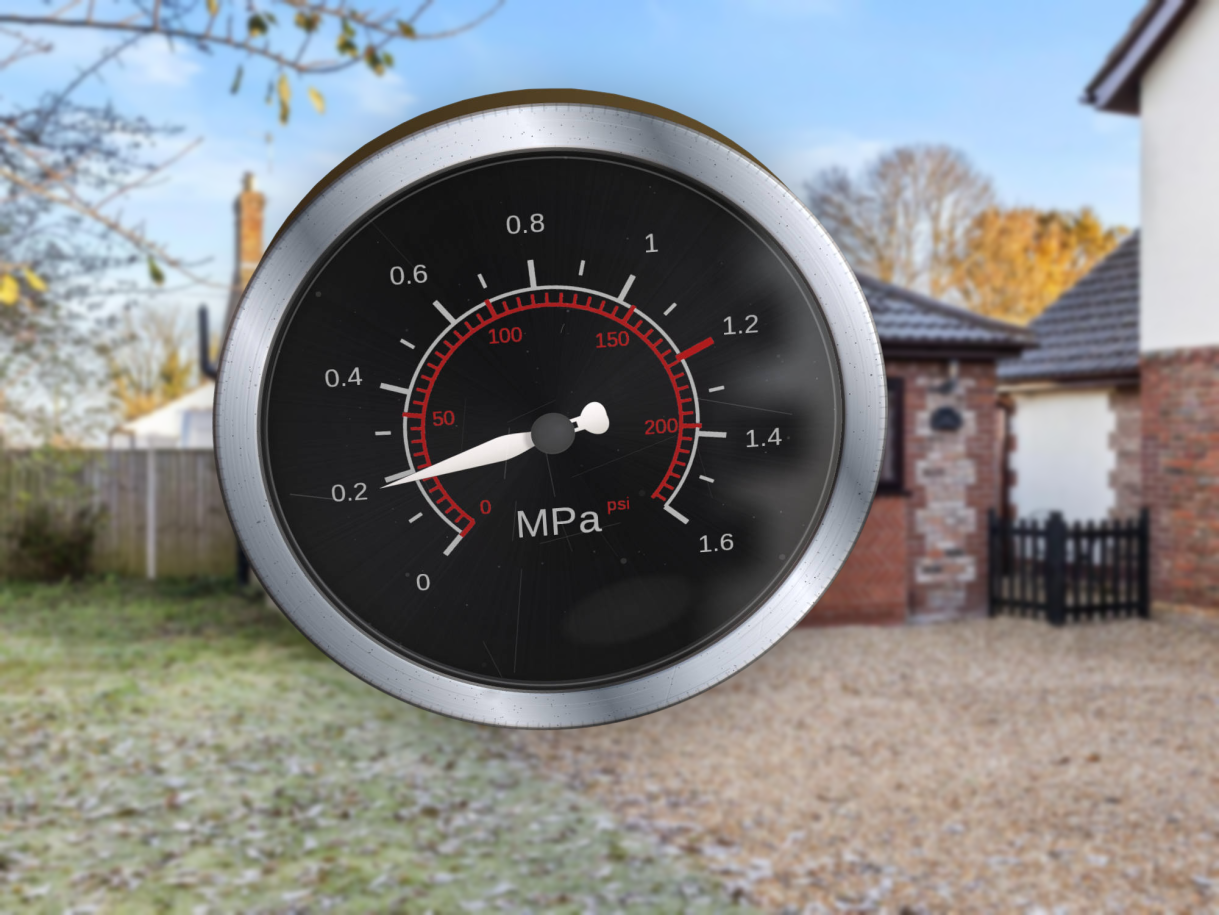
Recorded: 0.2 MPa
